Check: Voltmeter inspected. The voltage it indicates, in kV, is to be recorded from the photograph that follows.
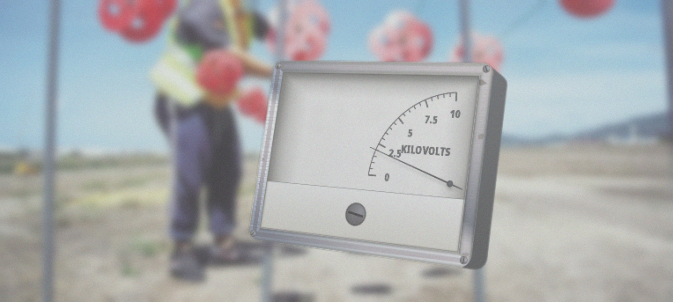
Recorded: 2 kV
